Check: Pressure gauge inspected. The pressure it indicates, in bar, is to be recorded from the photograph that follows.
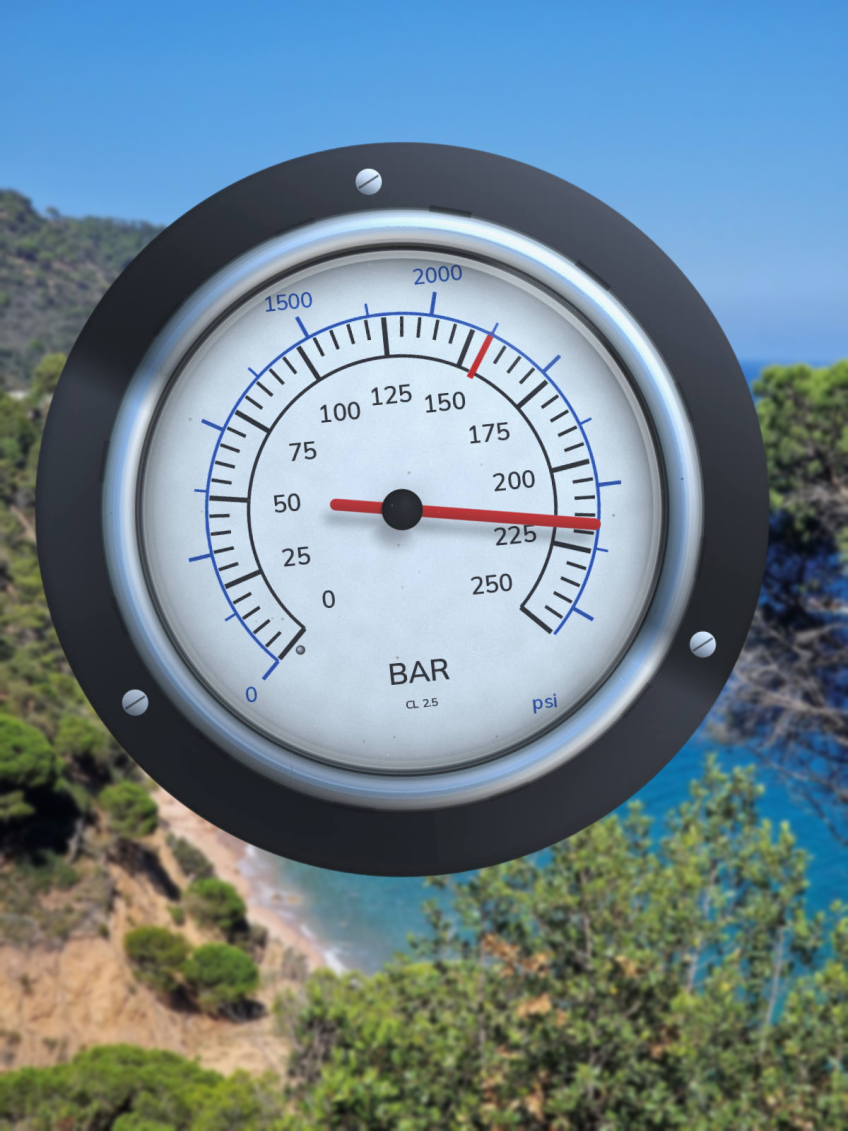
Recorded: 217.5 bar
